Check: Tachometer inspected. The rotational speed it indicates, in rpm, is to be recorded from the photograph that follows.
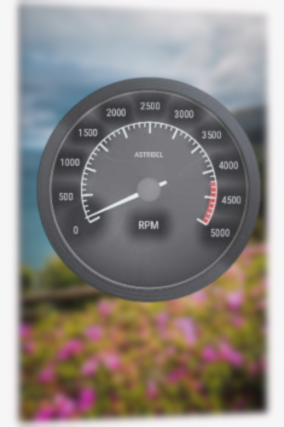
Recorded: 100 rpm
